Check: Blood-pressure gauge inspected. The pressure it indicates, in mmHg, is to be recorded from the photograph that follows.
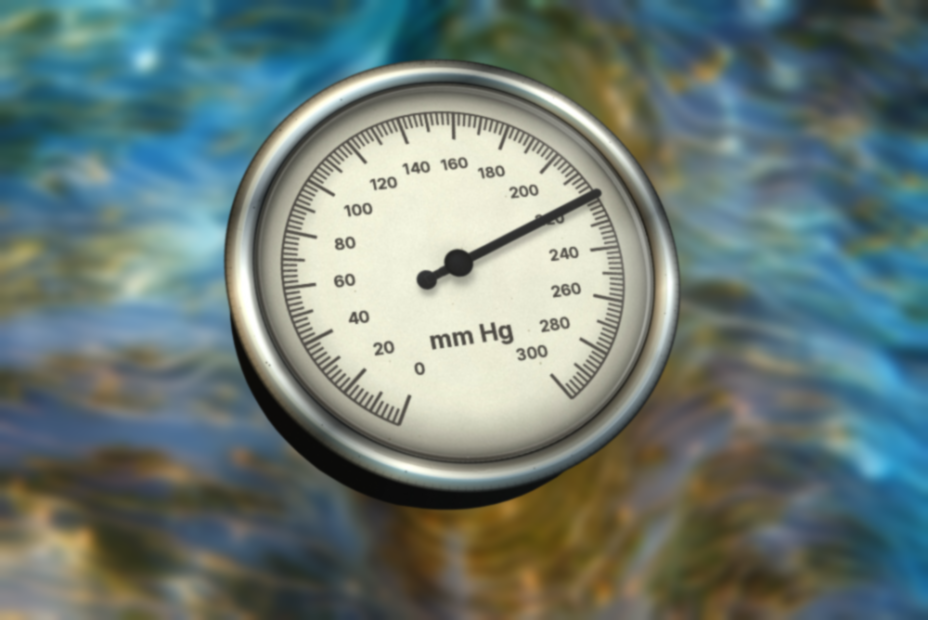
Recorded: 220 mmHg
